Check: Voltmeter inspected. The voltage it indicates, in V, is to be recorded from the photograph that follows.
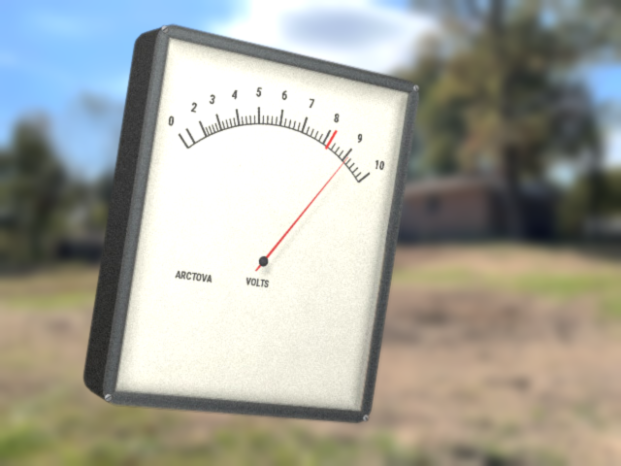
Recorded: 9 V
